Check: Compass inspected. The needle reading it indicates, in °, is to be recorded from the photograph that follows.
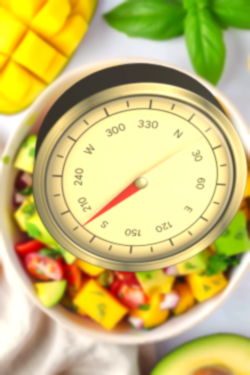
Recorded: 195 °
